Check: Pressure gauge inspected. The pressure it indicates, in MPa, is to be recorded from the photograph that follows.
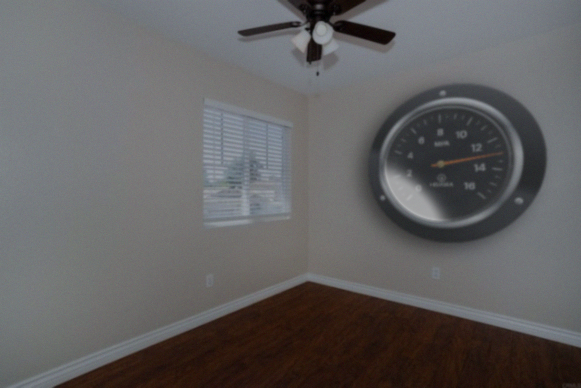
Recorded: 13 MPa
